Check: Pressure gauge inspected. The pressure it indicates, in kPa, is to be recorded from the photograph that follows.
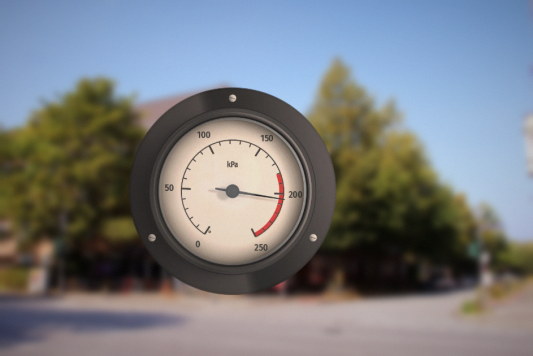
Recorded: 205 kPa
